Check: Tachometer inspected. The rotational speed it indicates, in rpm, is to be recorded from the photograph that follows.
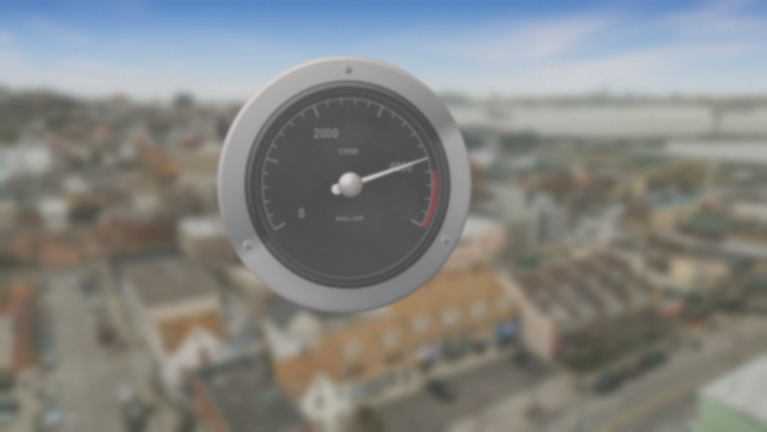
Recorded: 4000 rpm
